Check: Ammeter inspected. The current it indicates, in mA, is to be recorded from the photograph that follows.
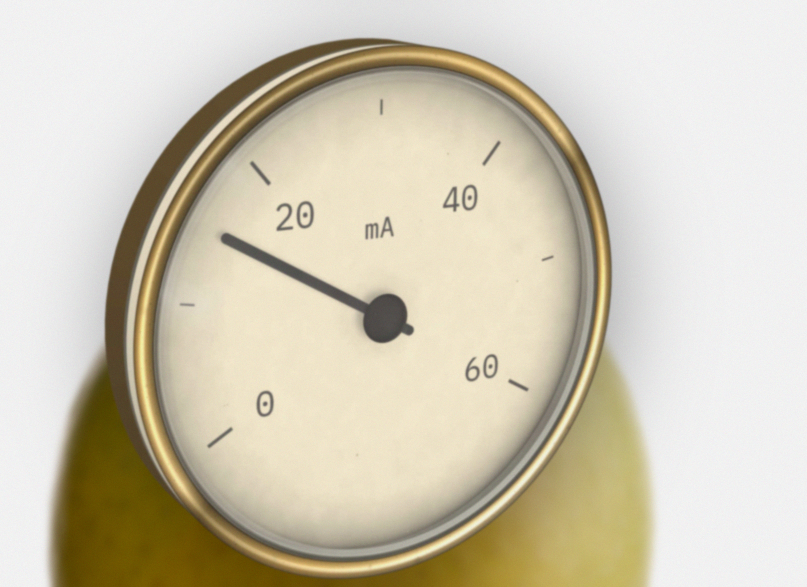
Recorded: 15 mA
